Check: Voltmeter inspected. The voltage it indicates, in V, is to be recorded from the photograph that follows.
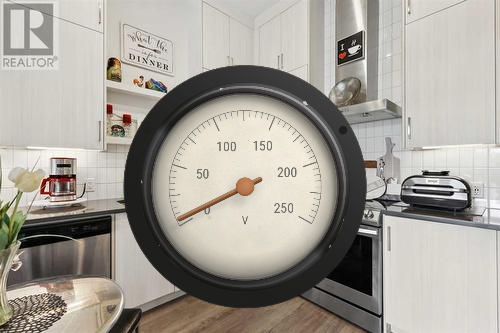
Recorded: 5 V
